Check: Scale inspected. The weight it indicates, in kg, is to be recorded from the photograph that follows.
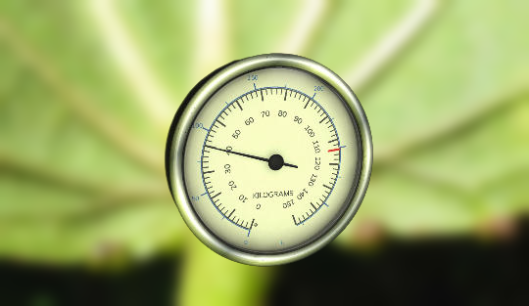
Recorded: 40 kg
